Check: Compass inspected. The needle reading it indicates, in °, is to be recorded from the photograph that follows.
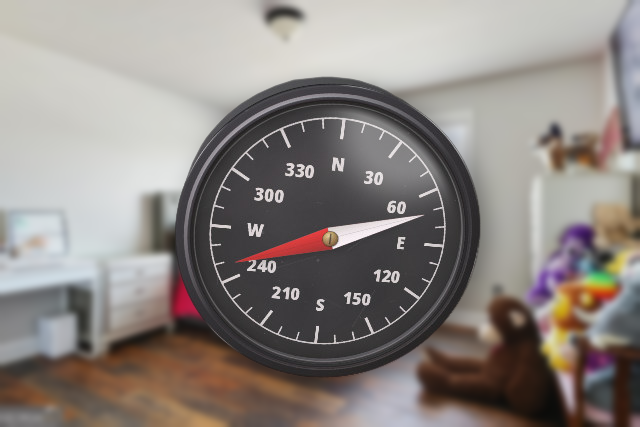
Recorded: 250 °
